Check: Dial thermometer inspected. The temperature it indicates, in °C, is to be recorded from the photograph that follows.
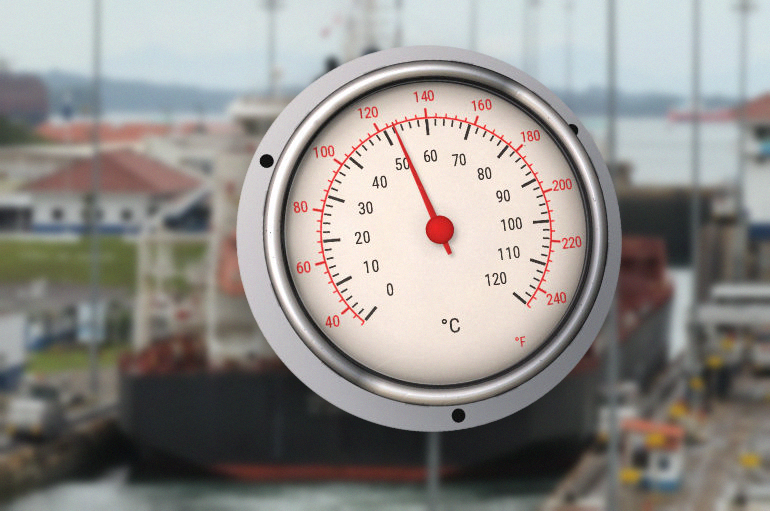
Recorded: 52 °C
